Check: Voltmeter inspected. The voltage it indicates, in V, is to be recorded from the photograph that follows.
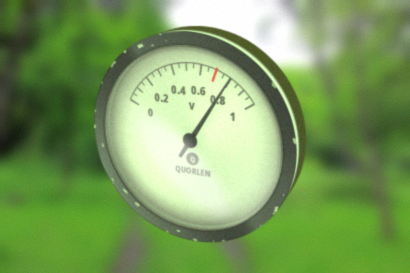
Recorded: 0.8 V
